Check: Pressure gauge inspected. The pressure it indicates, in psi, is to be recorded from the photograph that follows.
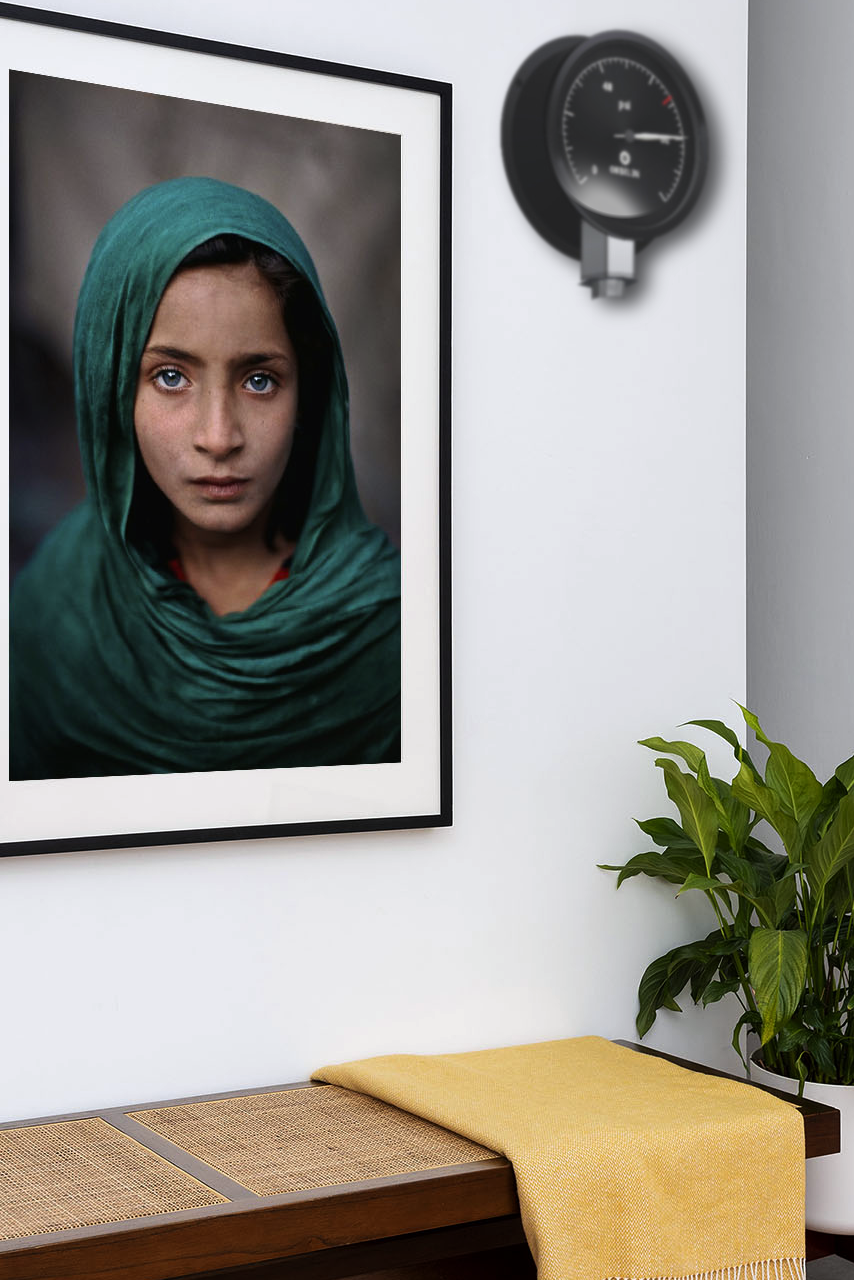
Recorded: 80 psi
